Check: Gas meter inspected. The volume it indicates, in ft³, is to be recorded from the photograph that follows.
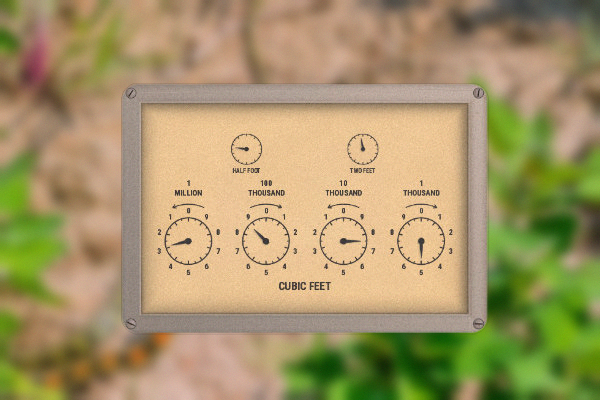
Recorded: 287500 ft³
